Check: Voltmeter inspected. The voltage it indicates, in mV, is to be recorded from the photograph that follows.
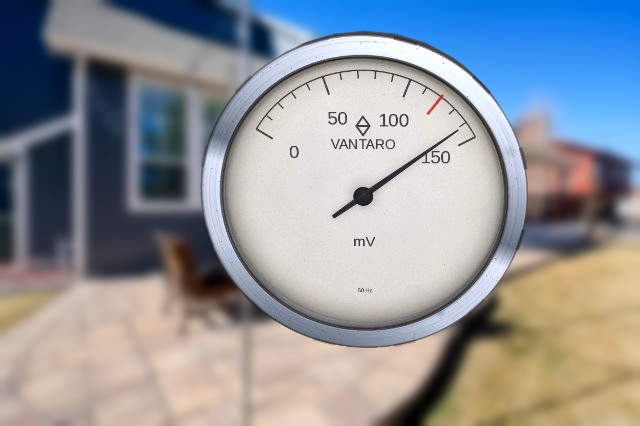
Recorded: 140 mV
